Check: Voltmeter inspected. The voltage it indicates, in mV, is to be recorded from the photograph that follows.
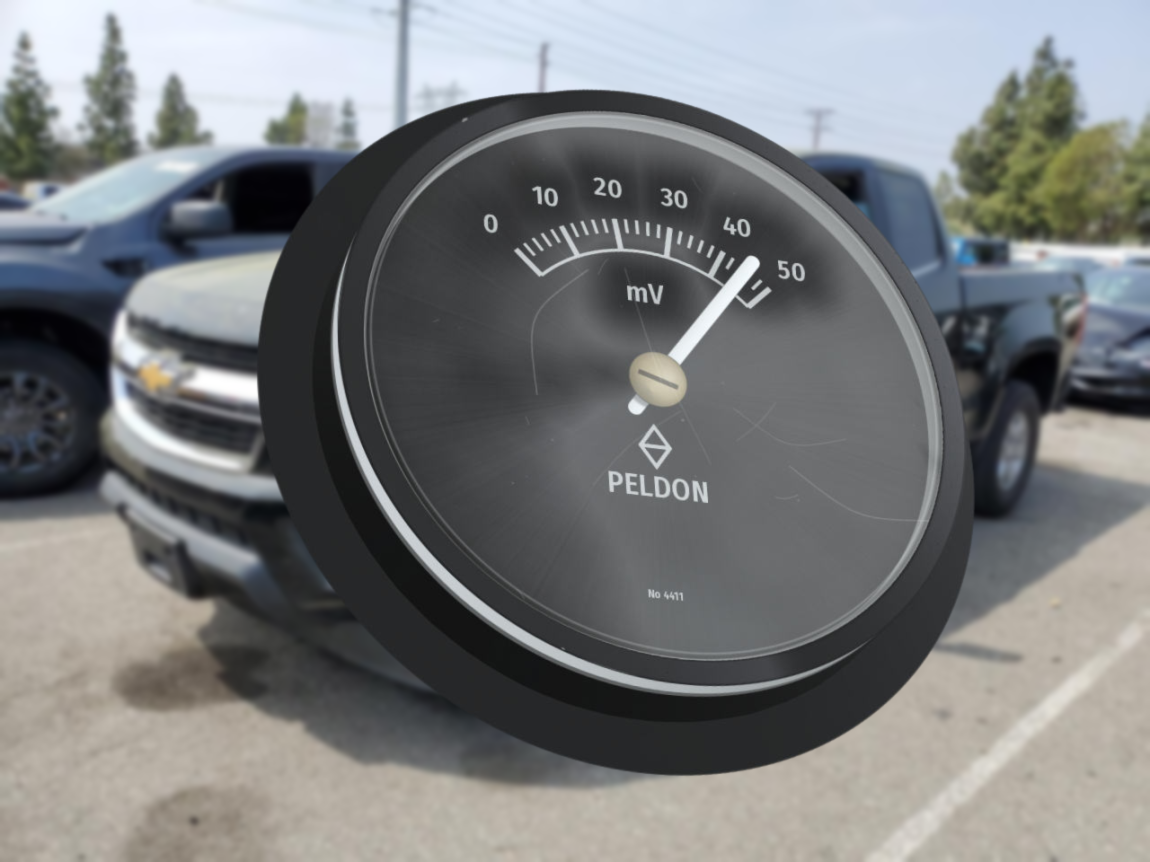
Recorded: 45 mV
